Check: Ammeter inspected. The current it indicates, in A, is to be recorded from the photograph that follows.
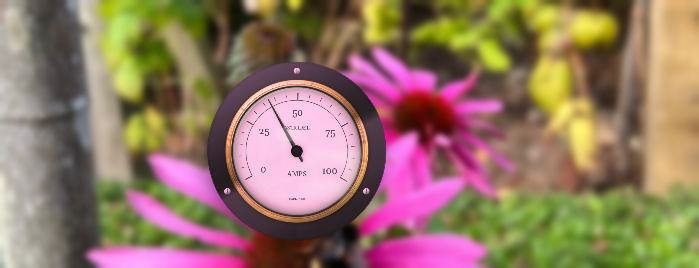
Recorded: 37.5 A
